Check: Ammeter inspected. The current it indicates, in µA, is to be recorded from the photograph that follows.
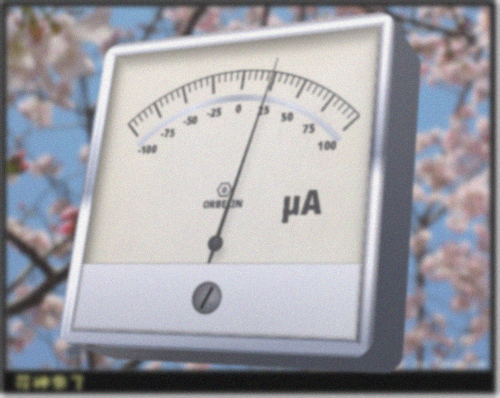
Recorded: 25 µA
